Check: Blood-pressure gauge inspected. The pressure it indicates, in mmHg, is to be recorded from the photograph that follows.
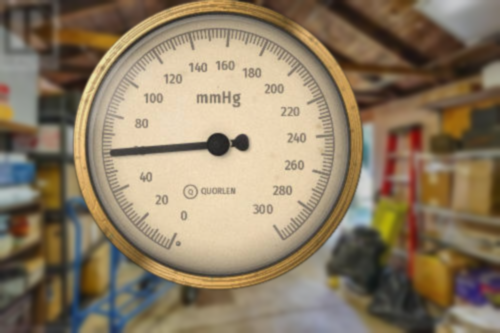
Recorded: 60 mmHg
